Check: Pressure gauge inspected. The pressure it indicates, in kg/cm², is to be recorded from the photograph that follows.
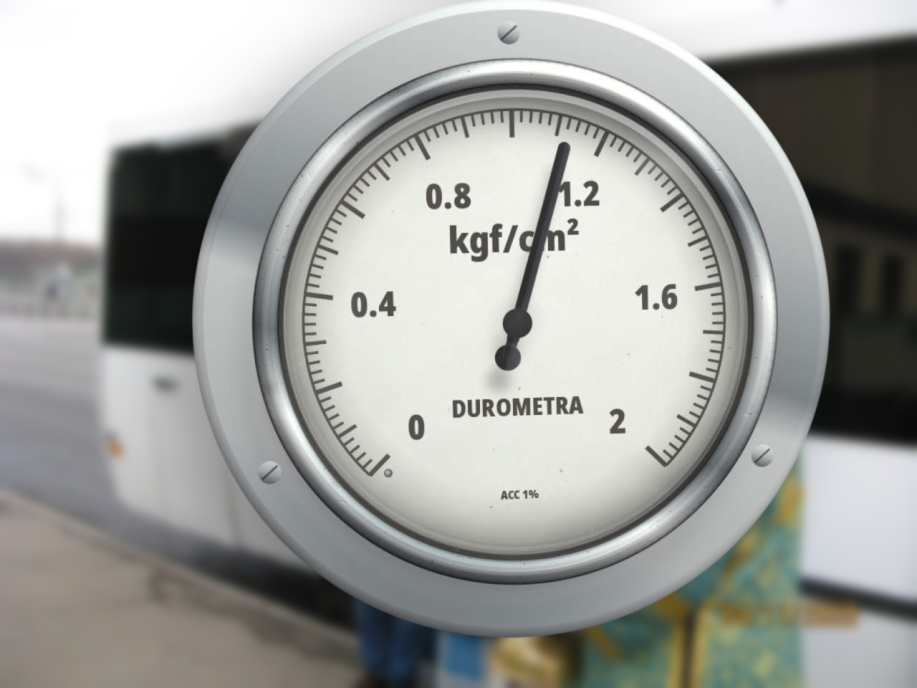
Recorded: 1.12 kg/cm²
